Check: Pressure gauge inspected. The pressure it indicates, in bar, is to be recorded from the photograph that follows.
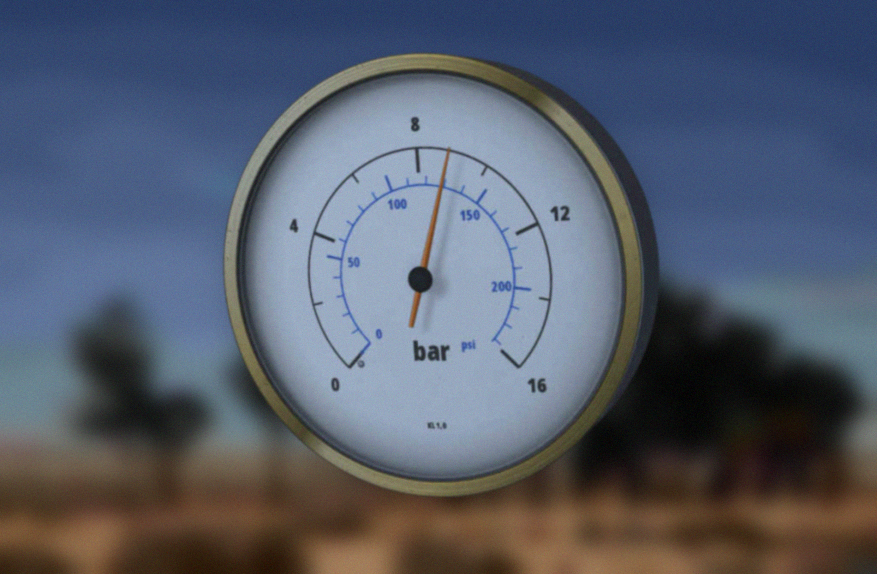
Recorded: 9 bar
